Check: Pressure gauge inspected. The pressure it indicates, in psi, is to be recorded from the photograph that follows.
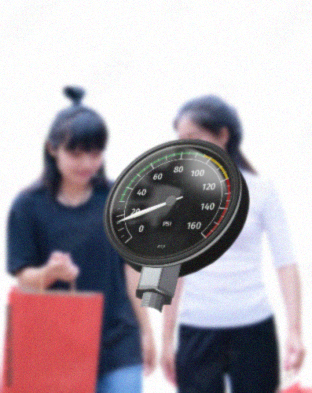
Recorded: 15 psi
